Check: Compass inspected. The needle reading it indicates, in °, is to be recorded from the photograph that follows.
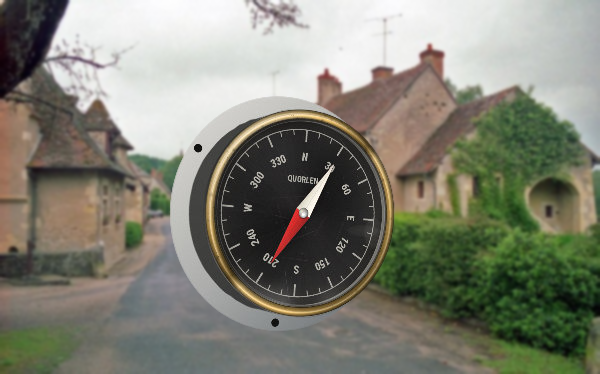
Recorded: 210 °
